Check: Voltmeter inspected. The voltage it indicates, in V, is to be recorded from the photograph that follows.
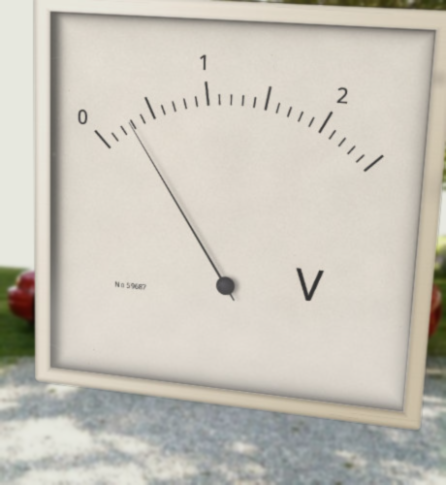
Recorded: 0.3 V
